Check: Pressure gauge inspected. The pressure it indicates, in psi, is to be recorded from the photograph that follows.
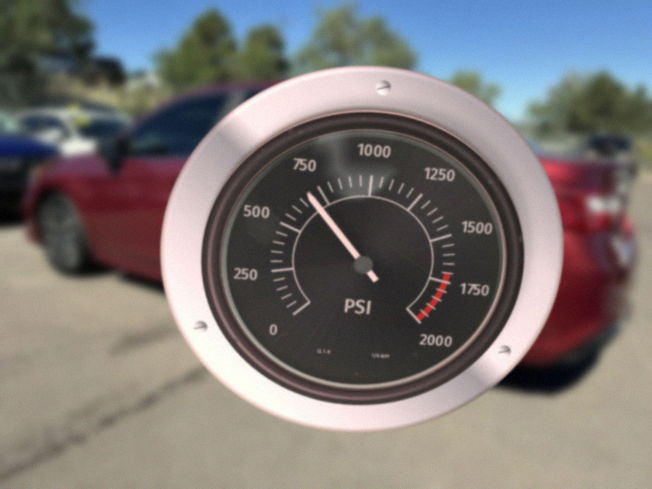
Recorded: 700 psi
